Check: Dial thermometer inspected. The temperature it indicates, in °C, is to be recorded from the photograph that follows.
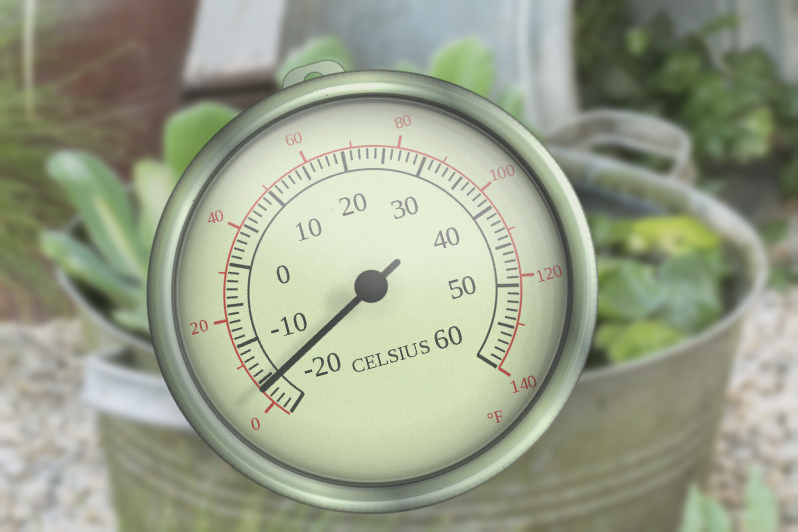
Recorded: -16 °C
